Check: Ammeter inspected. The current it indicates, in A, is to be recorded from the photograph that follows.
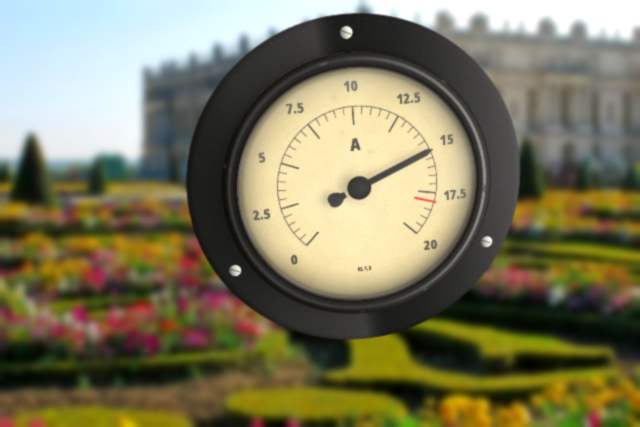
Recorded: 15 A
